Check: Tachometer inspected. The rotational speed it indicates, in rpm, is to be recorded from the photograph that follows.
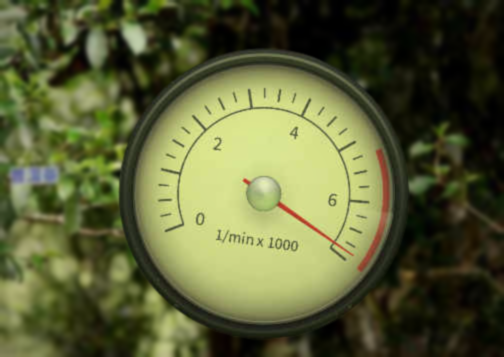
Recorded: 6875 rpm
